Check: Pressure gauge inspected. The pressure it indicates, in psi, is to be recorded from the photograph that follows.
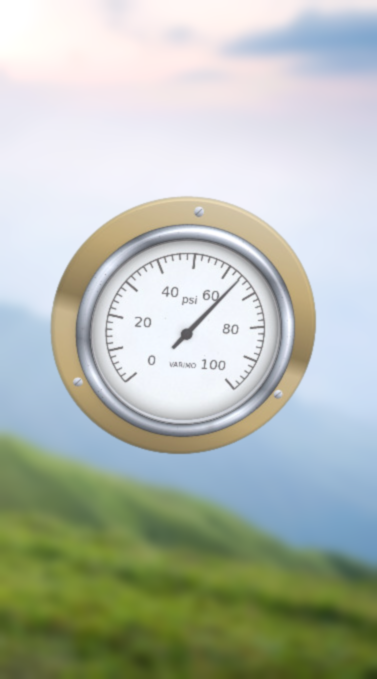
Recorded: 64 psi
